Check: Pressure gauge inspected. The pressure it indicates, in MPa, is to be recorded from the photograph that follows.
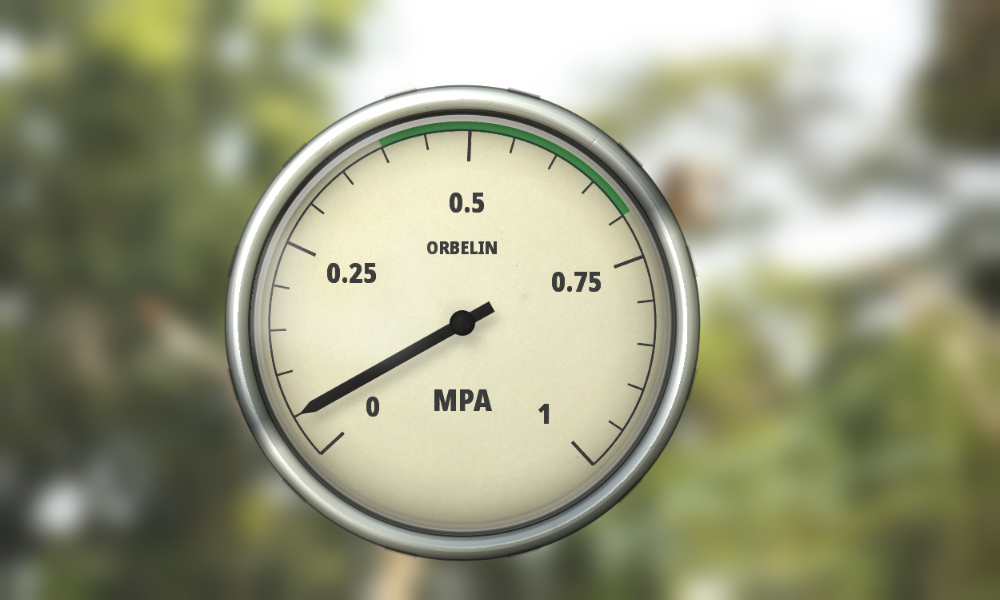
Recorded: 0.05 MPa
